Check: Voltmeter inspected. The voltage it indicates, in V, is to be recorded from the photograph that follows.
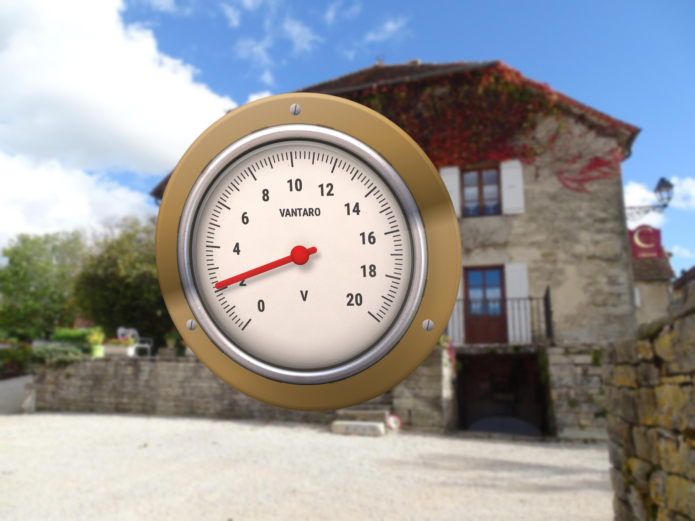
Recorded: 2.2 V
